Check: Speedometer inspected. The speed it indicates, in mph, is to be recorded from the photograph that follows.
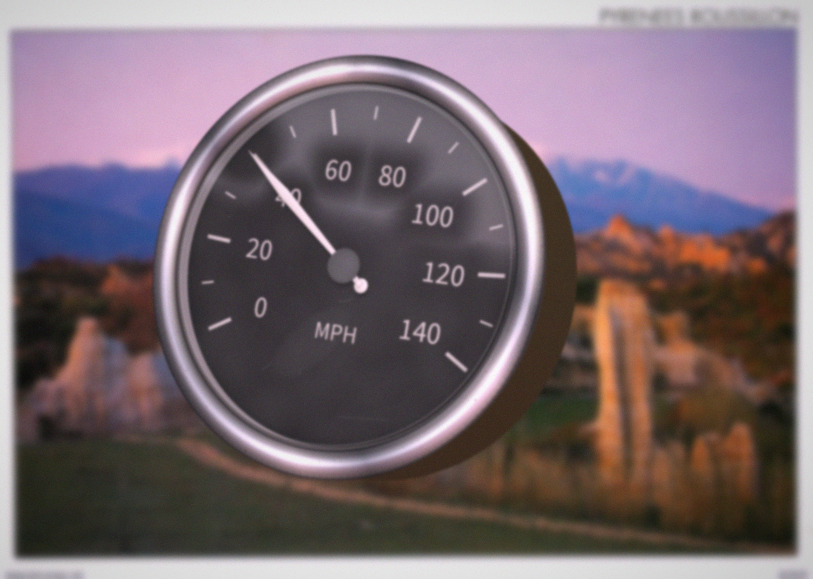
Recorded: 40 mph
